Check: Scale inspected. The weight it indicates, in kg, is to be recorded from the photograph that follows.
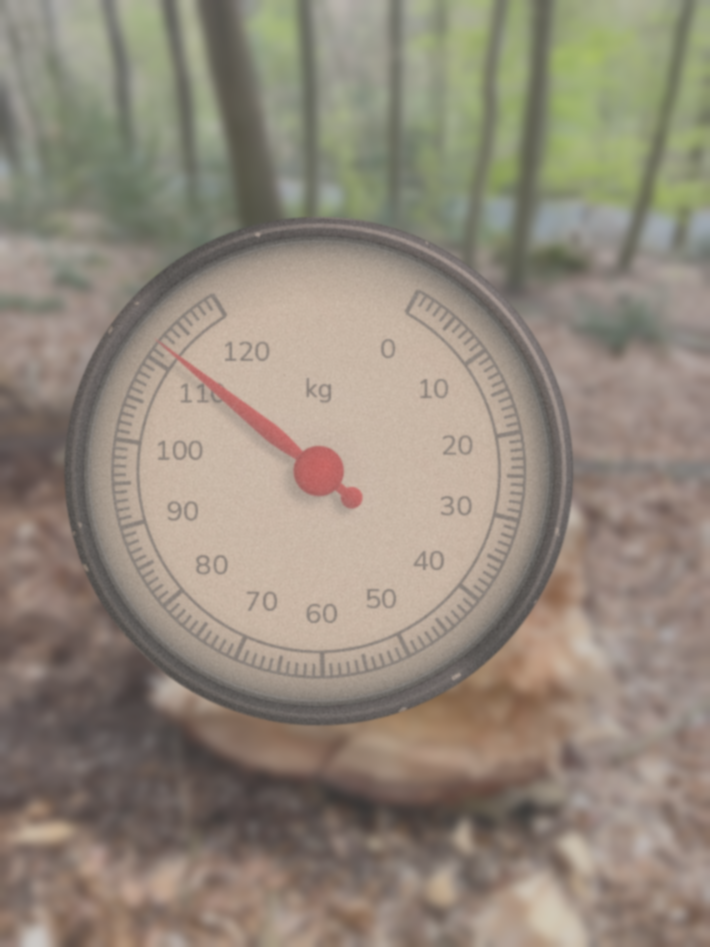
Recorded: 112 kg
